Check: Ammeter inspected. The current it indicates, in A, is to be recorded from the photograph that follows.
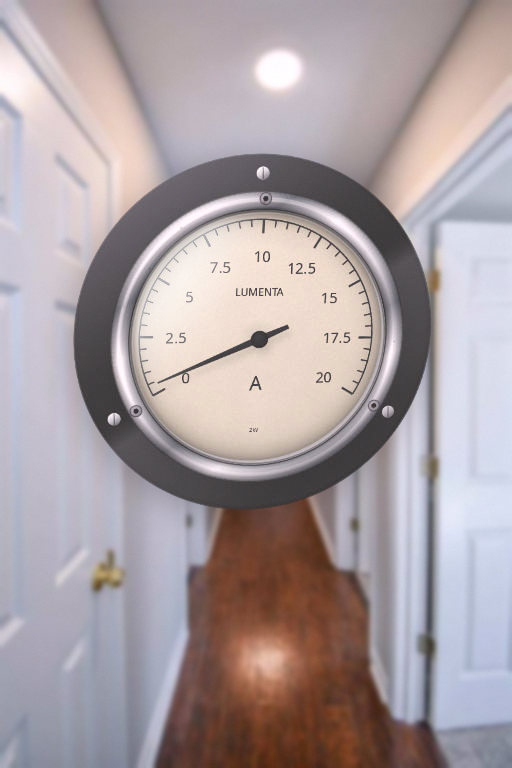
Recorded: 0.5 A
